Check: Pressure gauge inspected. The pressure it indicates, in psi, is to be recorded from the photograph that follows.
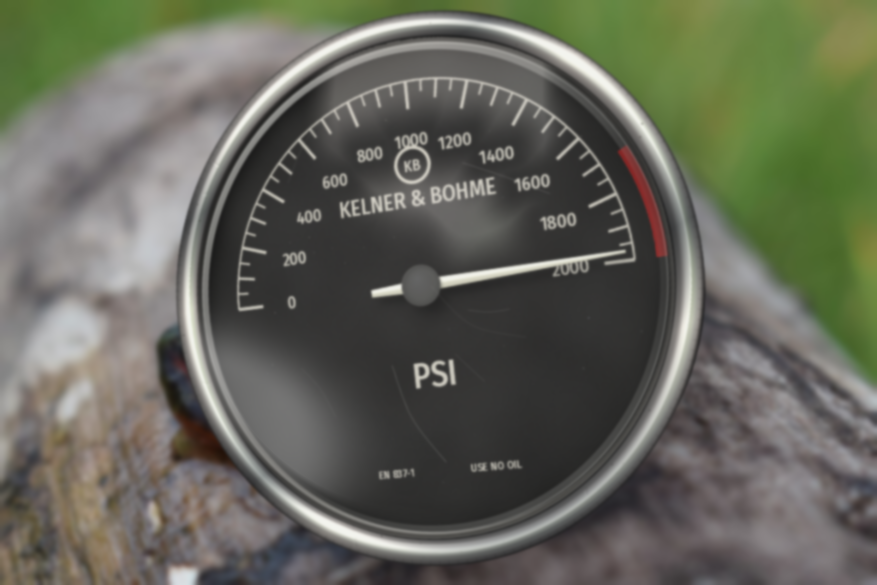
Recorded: 1975 psi
